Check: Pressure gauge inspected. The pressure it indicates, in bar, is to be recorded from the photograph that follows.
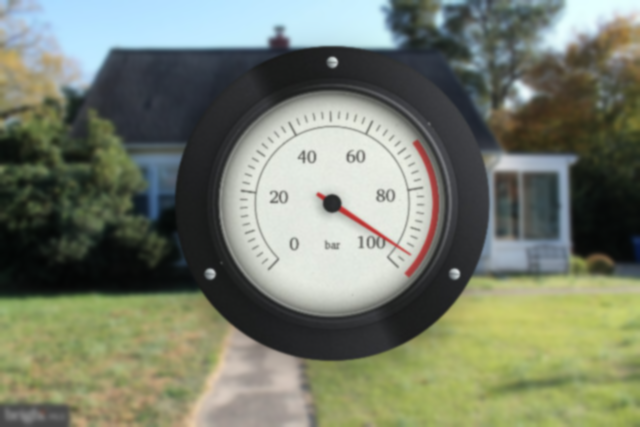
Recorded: 96 bar
